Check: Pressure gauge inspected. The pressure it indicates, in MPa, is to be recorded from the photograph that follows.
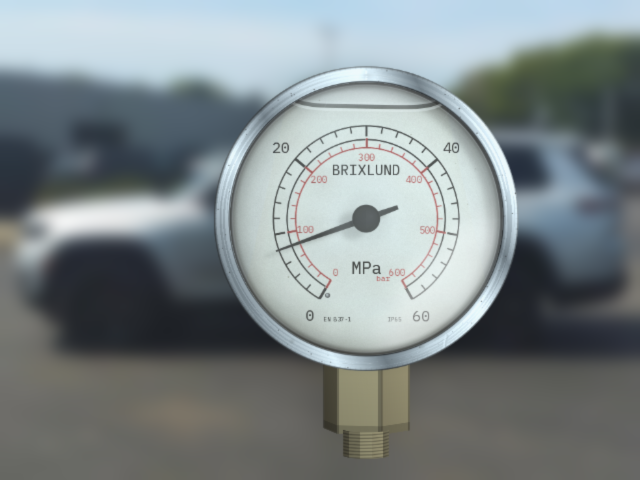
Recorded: 8 MPa
